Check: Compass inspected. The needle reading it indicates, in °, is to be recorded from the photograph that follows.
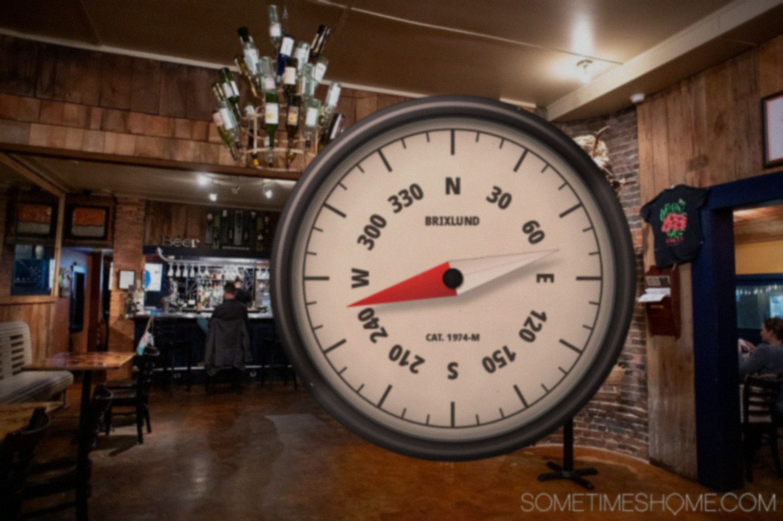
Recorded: 255 °
